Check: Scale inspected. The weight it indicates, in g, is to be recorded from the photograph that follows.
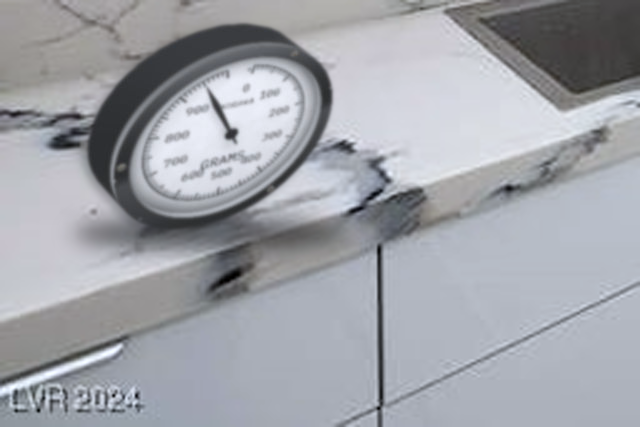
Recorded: 950 g
